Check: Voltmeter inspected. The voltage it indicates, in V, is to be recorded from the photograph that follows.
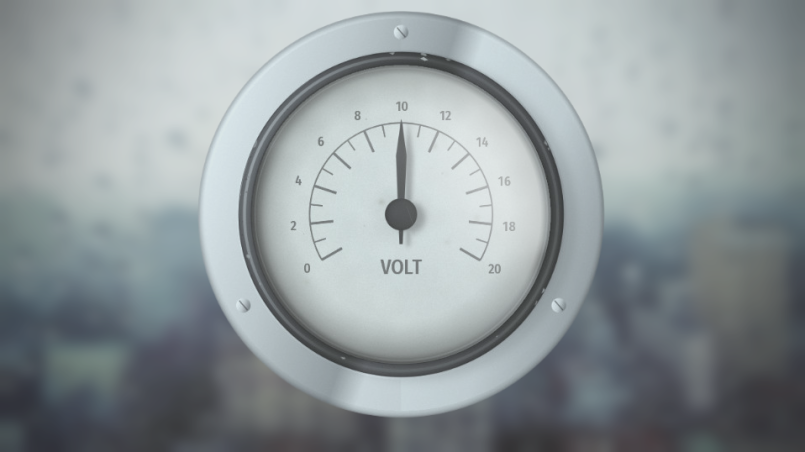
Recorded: 10 V
